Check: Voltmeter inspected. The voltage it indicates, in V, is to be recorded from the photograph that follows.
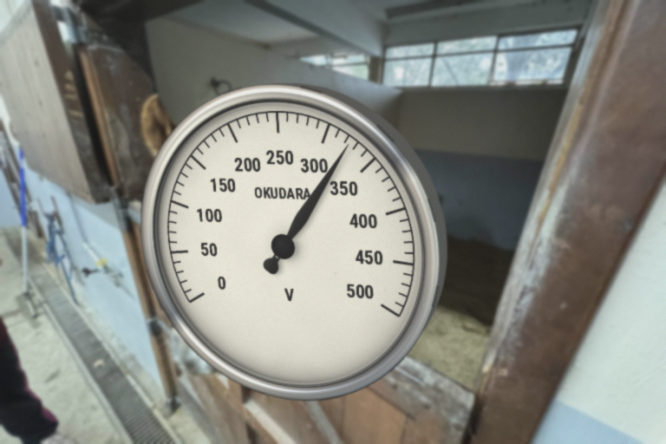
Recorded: 325 V
